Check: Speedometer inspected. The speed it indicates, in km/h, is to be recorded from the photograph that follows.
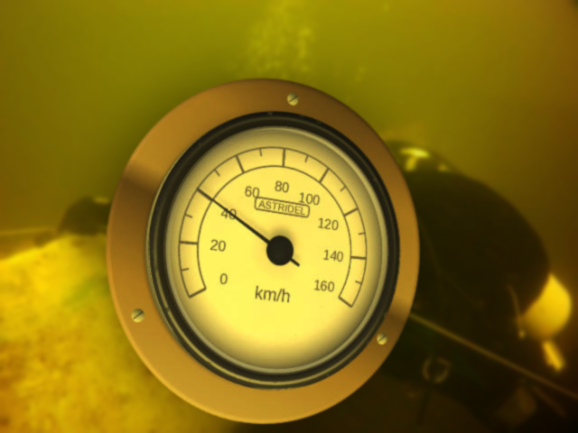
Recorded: 40 km/h
